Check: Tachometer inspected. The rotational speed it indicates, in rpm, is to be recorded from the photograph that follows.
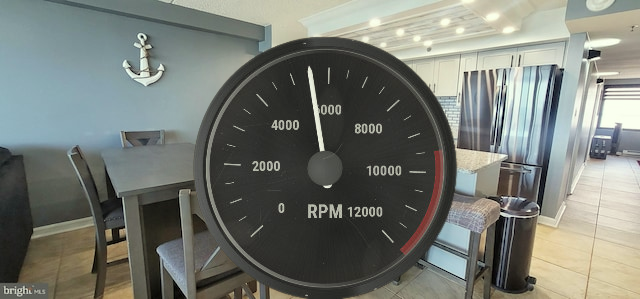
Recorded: 5500 rpm
